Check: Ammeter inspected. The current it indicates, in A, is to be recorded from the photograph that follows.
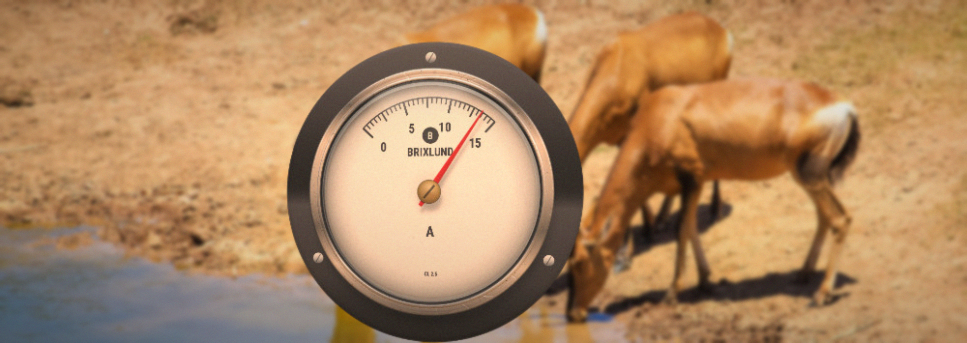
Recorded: 13.5 A
